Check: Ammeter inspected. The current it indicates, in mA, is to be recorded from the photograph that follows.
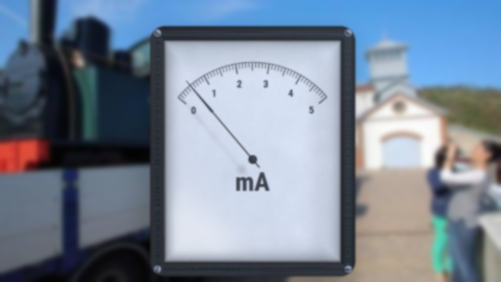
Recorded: 0.5 mA
